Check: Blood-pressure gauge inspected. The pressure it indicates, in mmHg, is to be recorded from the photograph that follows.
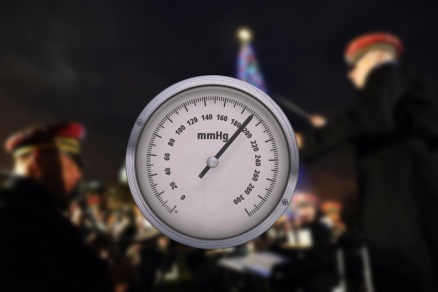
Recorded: 190 mmHg
